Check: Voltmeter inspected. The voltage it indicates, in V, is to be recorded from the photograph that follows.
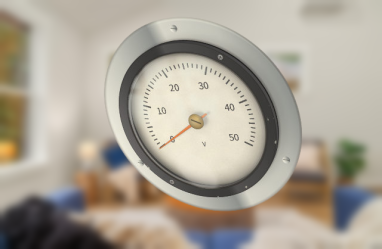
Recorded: 0 V
